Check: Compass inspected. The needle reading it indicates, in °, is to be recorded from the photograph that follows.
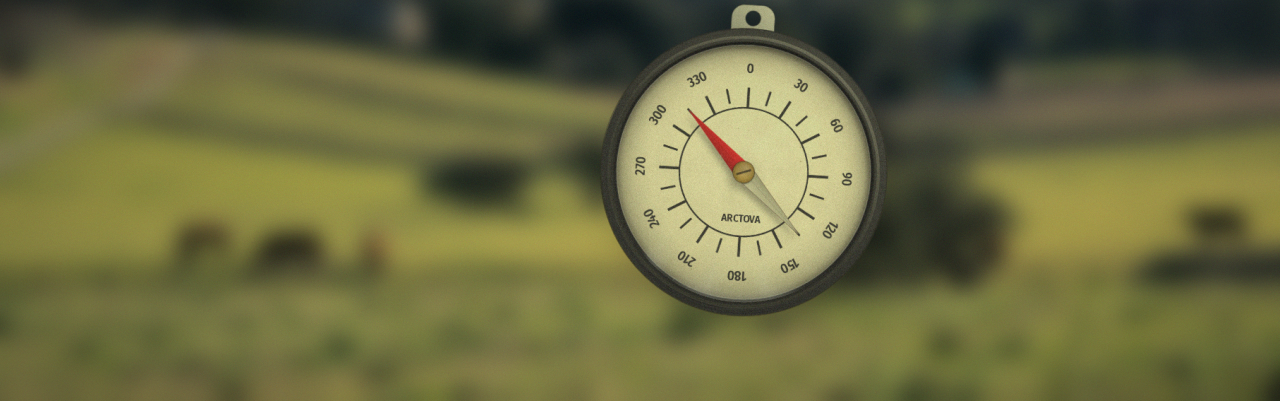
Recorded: 315 °
